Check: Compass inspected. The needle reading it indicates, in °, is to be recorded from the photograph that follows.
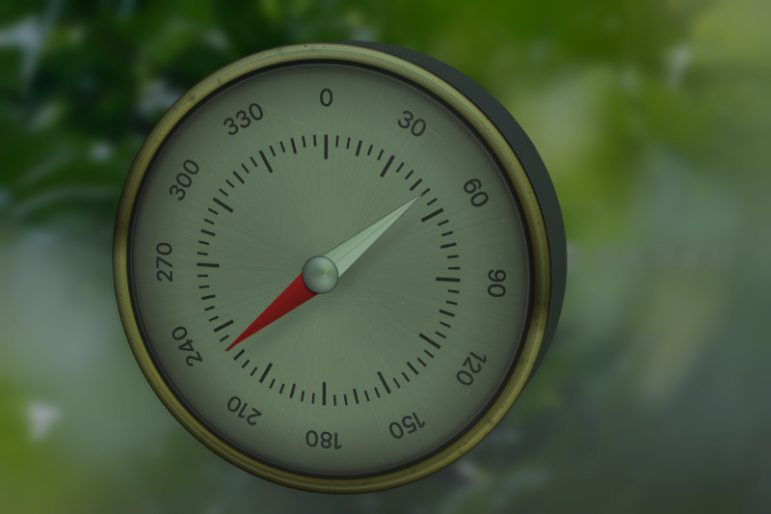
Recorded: 230 °
